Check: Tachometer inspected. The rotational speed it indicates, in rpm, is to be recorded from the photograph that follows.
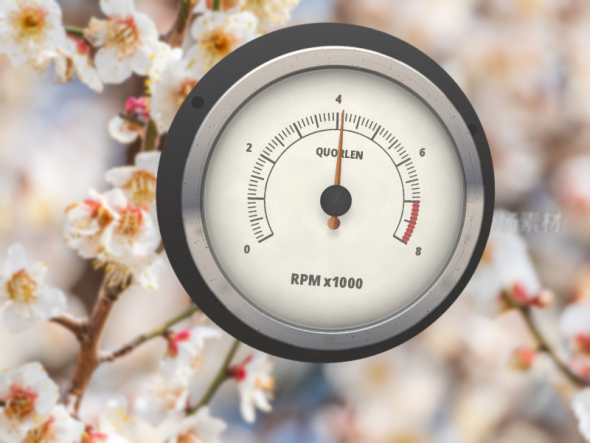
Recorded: 4100 rpm
